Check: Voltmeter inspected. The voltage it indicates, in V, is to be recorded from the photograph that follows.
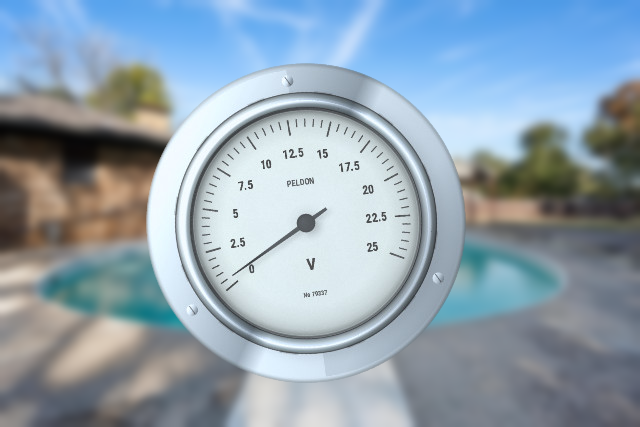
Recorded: 0.5 V
